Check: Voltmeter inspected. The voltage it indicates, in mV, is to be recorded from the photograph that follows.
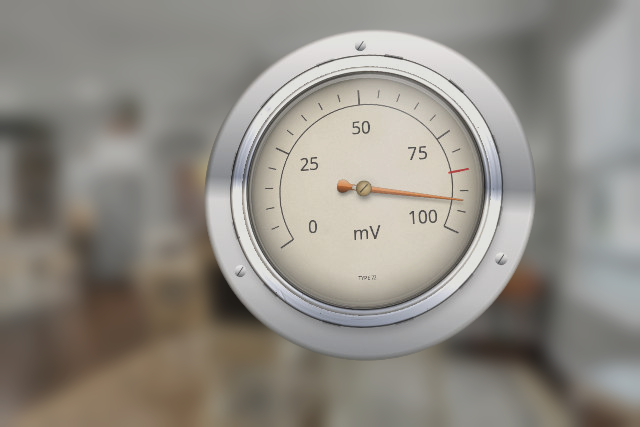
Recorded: 92.5 mV
